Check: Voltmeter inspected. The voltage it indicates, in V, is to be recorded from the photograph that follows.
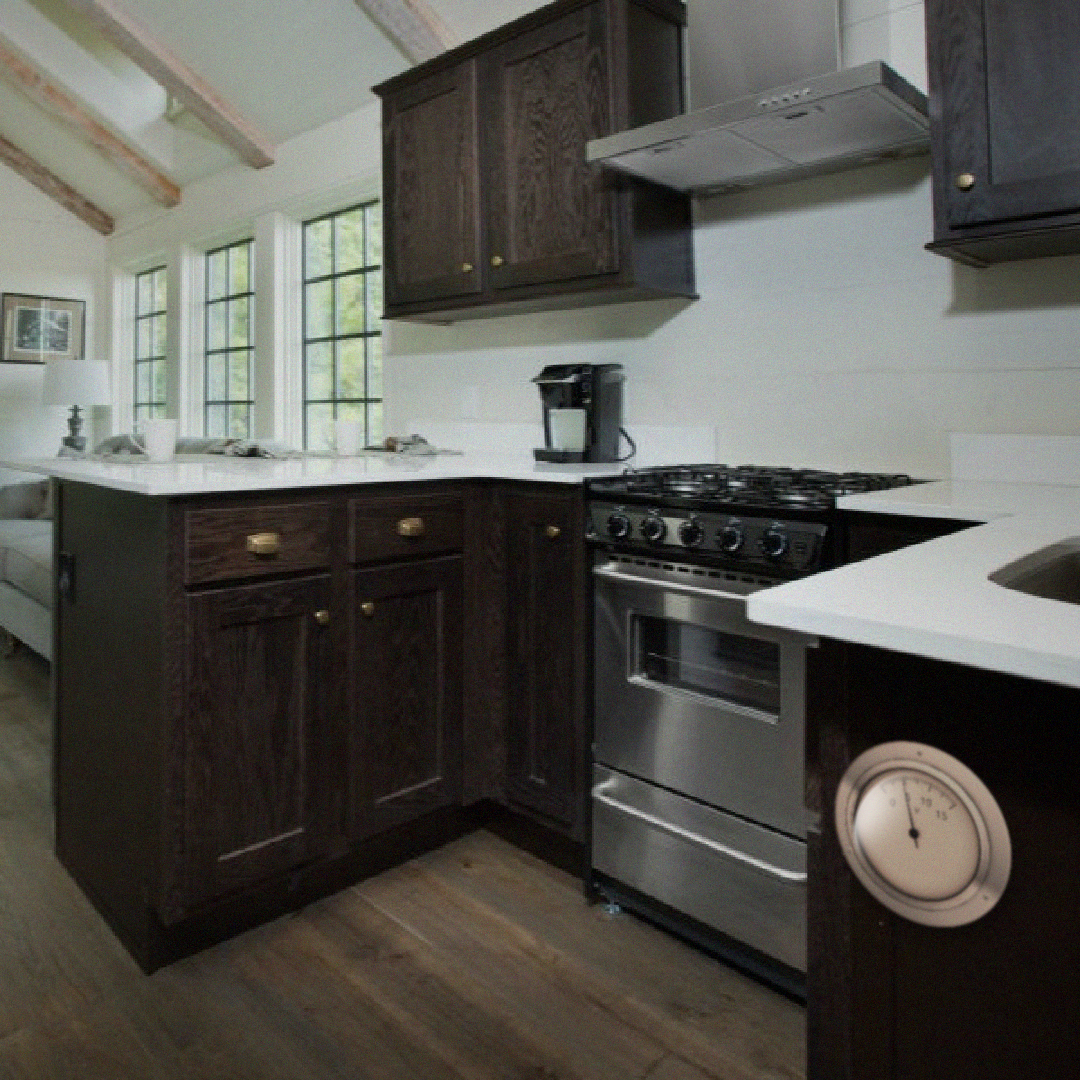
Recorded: 5 V
